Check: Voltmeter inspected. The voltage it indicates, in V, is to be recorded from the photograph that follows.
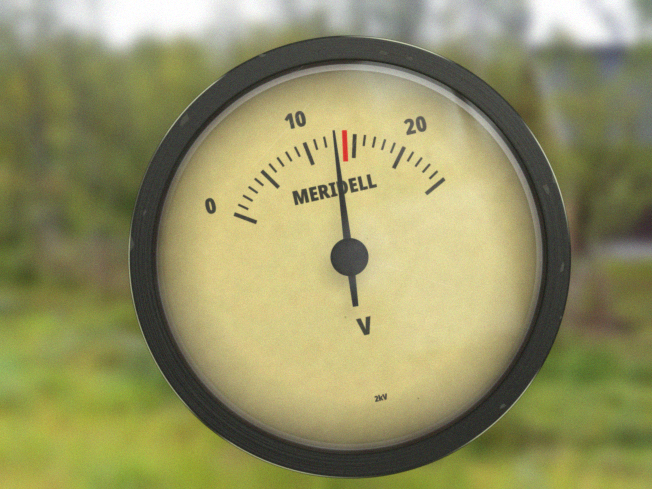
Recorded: 13 V
